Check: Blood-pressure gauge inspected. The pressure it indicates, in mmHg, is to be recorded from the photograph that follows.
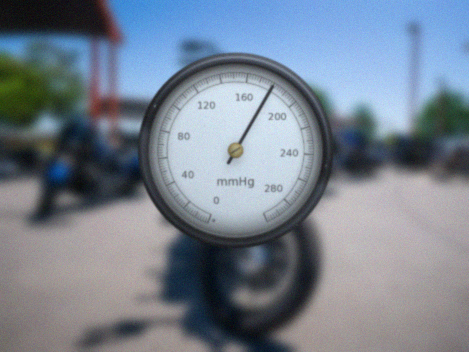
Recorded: 180 mmHg
